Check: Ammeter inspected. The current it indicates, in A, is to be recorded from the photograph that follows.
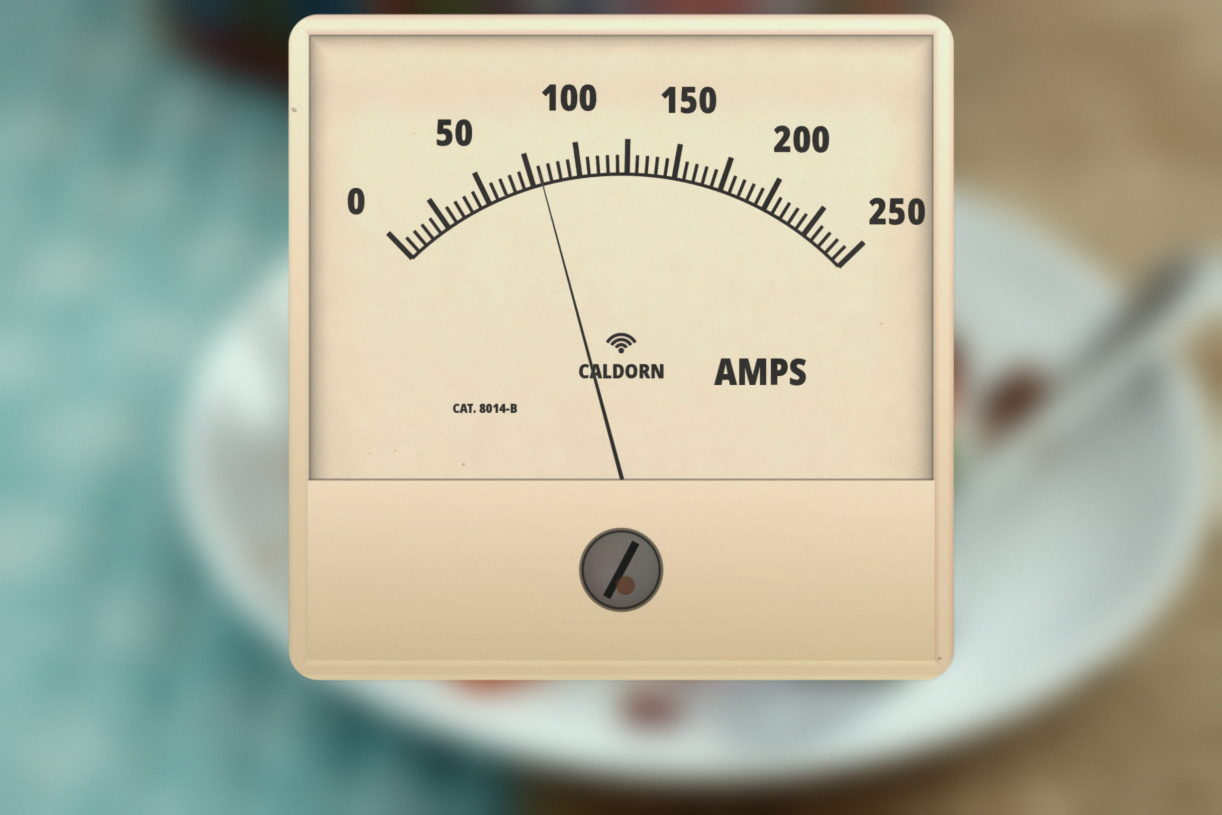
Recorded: 80 A
